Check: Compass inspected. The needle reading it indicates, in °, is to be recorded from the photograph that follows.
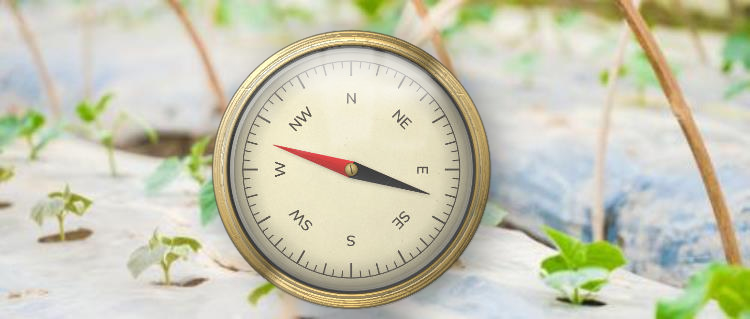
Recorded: 287.5 °
